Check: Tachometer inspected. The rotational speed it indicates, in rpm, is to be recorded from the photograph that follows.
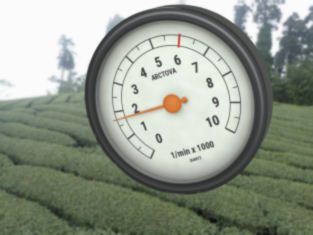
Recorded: 1750 rpm
